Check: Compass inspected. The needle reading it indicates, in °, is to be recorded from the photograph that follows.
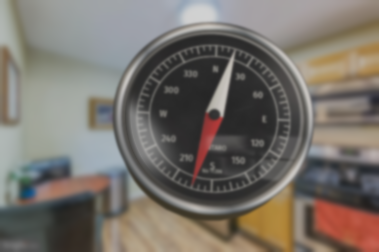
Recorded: 195 °
